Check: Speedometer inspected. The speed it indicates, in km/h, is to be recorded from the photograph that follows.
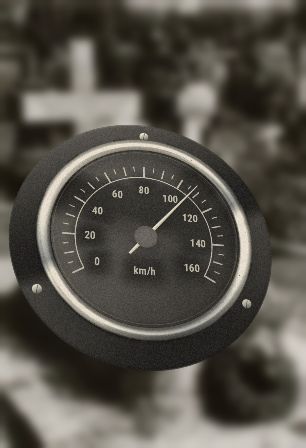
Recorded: 107.5 km/h
